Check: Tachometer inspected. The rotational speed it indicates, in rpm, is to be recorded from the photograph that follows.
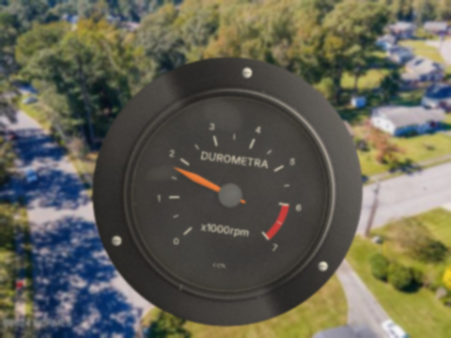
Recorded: 1750 rpm
